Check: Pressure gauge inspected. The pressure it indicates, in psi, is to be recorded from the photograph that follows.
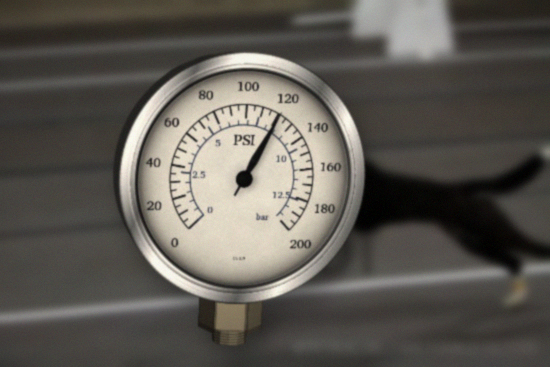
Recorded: 120 psi
